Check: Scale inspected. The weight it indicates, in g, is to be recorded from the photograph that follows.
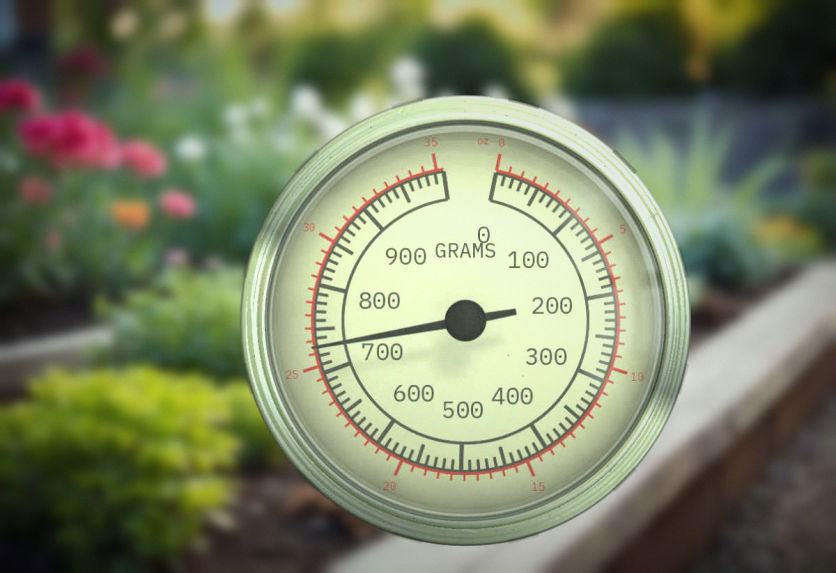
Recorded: 730 g
